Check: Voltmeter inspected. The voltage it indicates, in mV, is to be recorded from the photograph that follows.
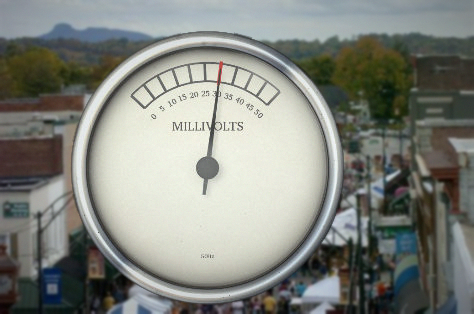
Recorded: 30 mV
